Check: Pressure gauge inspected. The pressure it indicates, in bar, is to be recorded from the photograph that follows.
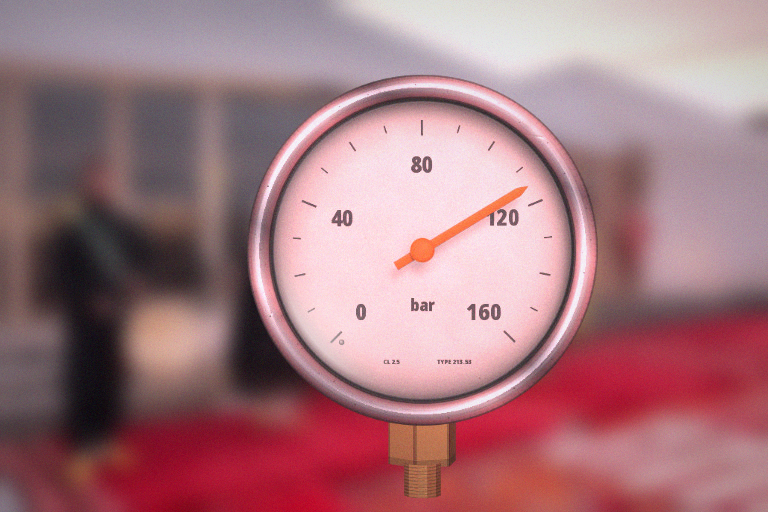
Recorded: 115 bar
